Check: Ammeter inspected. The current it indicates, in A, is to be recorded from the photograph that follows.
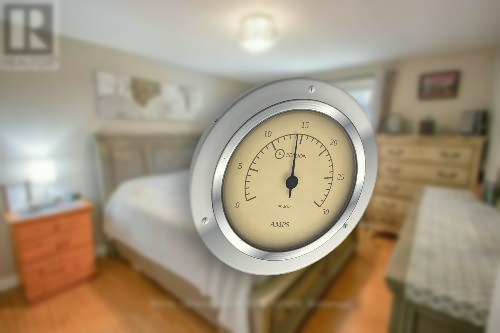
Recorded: 14 A
